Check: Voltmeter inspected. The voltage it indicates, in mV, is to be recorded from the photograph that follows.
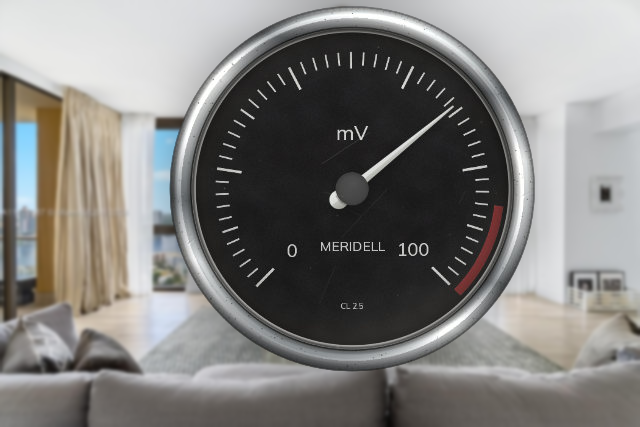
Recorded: 69 mV
